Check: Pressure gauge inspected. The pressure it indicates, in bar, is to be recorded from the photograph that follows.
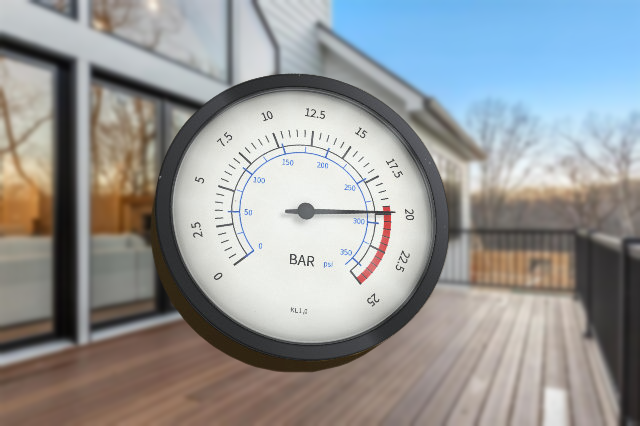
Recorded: 20 bar
